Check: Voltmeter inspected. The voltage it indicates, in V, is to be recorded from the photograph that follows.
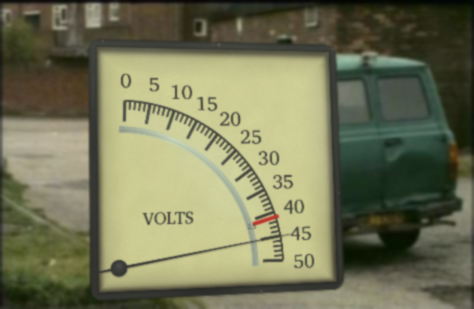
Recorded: 45 V
